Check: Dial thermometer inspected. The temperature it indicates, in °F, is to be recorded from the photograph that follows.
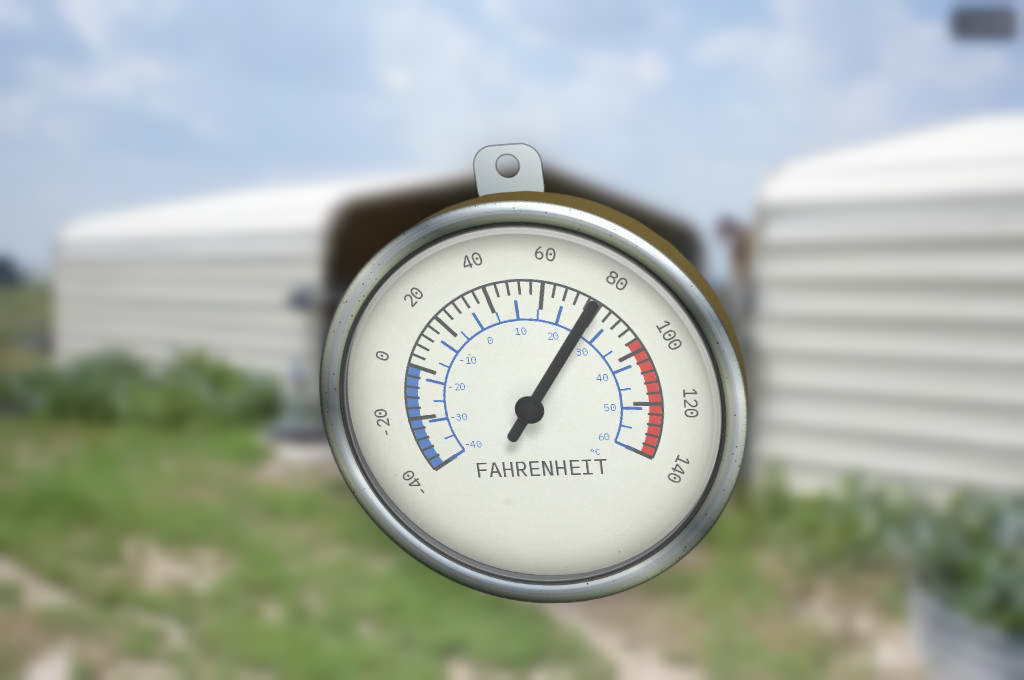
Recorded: 78 °F
